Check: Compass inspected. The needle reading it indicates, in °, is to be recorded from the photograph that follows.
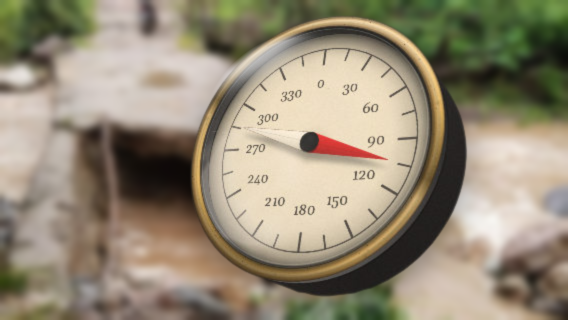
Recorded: 105 °
